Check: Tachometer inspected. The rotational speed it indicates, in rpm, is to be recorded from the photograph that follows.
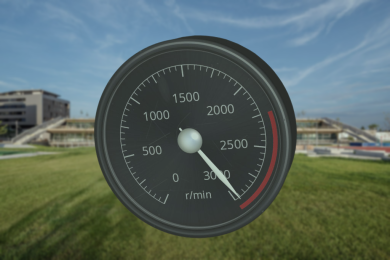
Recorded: 2950 rpm
